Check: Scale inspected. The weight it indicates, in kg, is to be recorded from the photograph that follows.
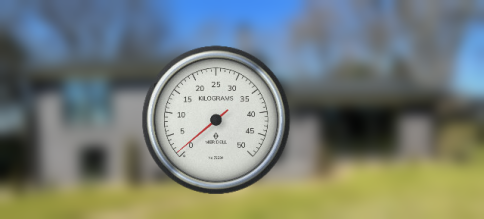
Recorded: 1 kg
